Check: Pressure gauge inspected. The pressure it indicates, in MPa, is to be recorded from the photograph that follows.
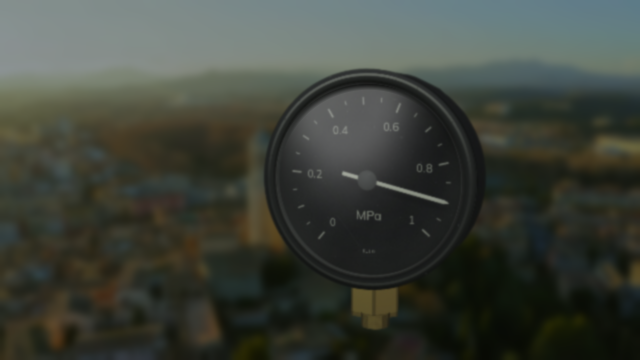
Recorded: 0.9 MPa
